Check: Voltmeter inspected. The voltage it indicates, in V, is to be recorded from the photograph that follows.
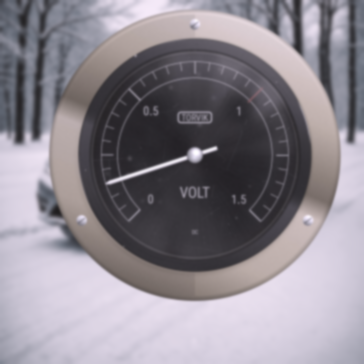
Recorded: 0.15 V
